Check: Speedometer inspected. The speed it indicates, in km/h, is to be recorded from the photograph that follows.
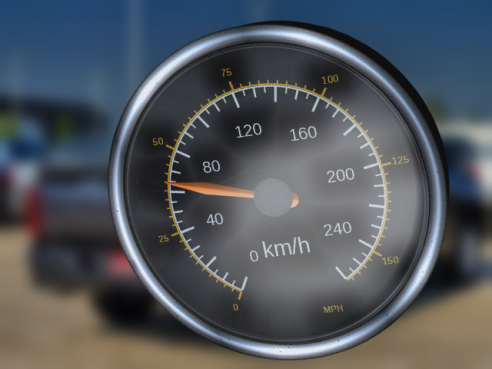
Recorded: 65 km/h
